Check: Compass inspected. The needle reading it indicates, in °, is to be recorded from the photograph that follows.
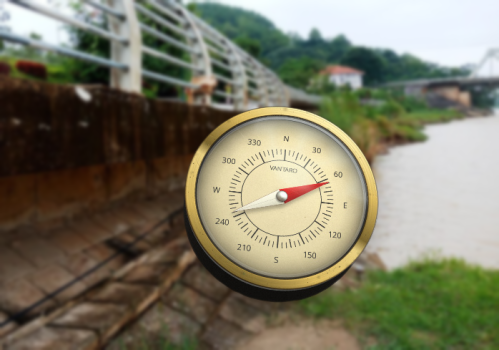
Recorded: 65 °
